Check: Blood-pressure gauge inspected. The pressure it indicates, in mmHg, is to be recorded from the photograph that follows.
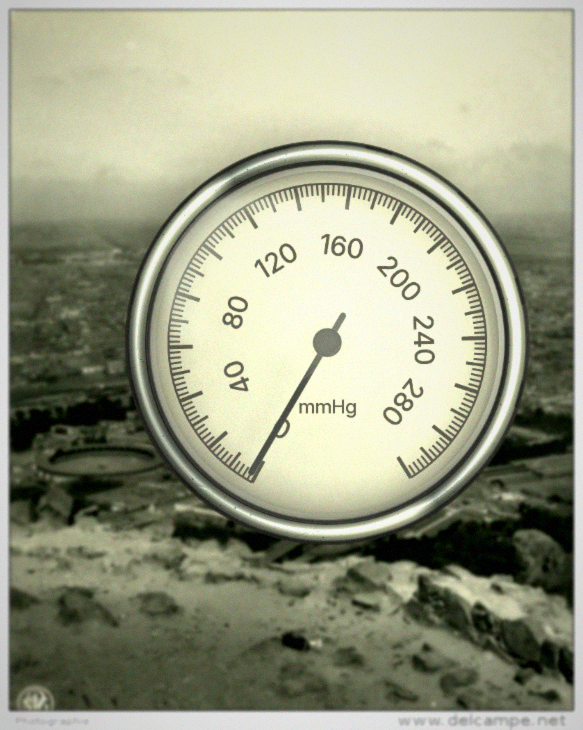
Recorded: 2 mmHg
